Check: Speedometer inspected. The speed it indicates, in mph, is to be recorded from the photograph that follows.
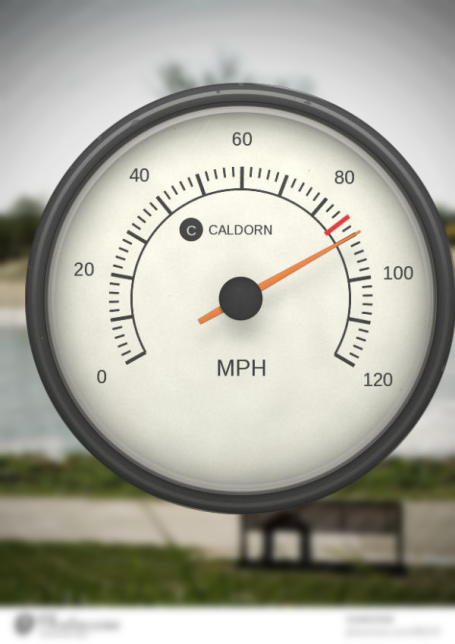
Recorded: 90 mph
